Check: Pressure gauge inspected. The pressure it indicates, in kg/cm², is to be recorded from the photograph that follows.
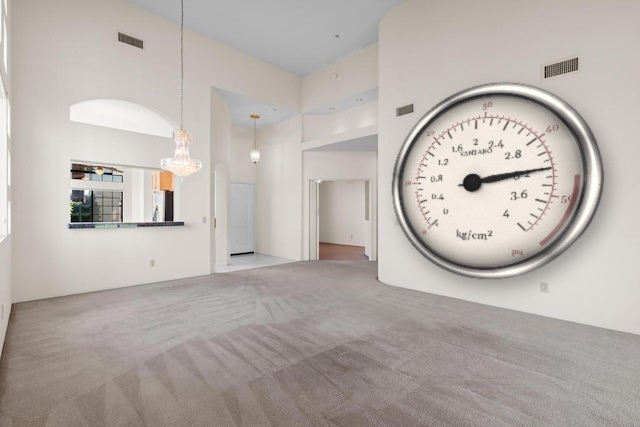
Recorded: 3.2 kg/cm²
